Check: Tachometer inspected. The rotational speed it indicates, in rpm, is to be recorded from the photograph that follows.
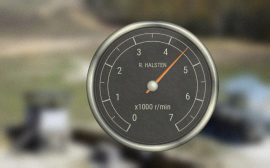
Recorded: 4500 rpm
